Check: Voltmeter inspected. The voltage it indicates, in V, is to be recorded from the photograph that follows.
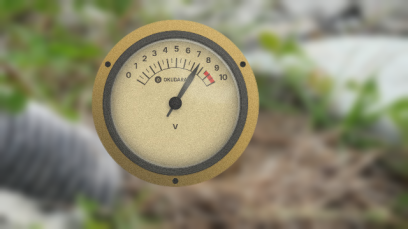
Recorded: 7.5 V
